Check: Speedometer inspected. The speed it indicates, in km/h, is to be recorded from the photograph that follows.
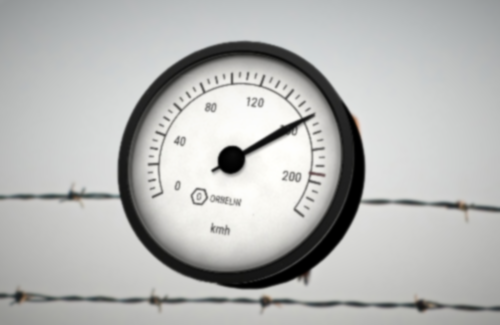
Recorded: 160 km/h
